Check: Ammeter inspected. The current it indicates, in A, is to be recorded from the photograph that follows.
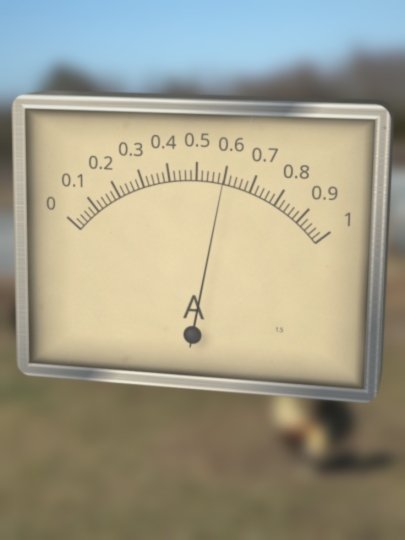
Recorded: 0.6 A
